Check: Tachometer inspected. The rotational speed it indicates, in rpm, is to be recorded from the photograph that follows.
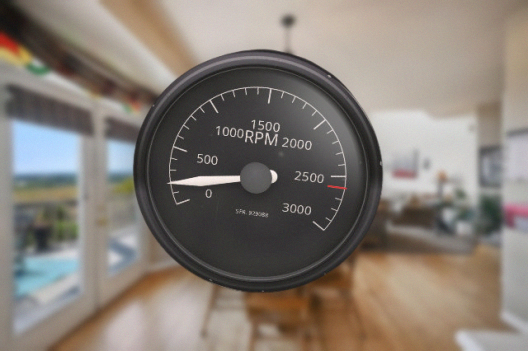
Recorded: 200 rpm
